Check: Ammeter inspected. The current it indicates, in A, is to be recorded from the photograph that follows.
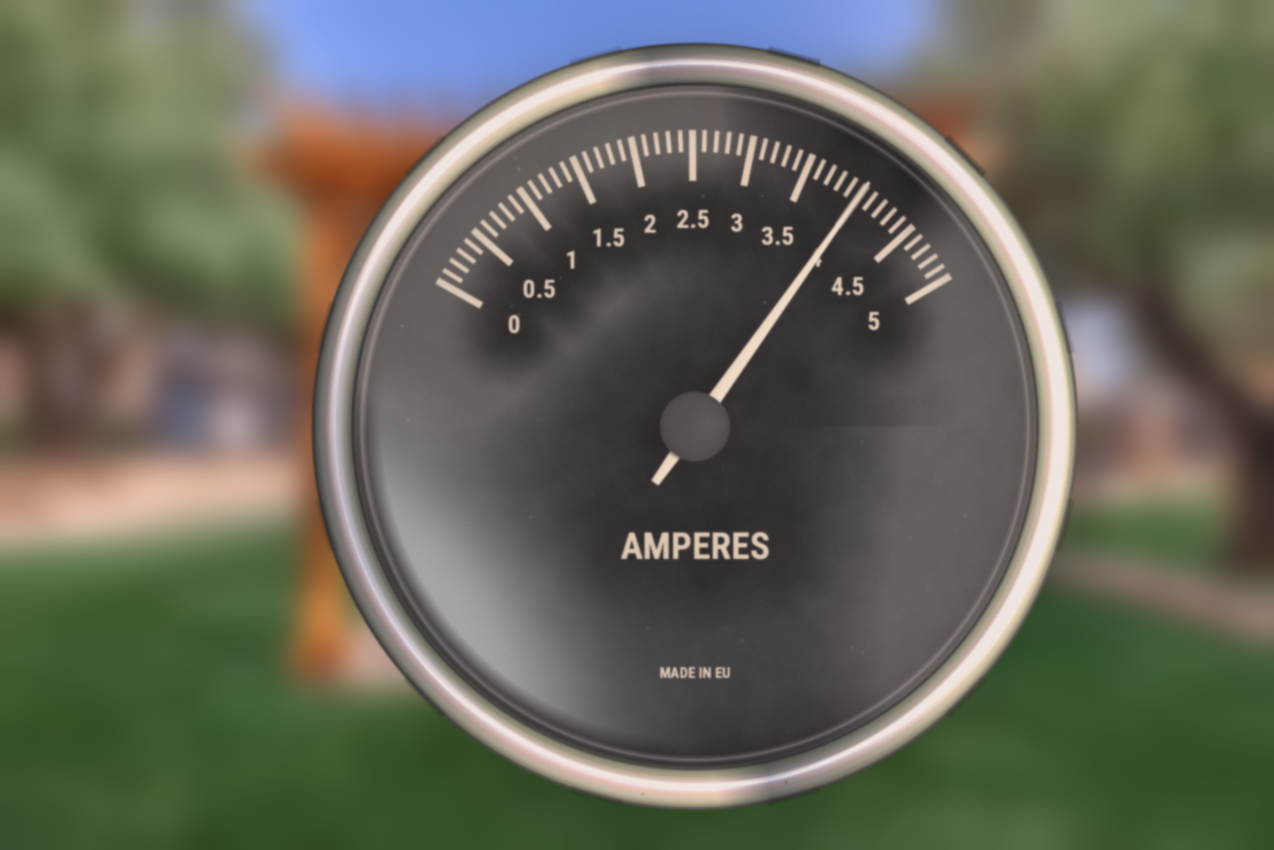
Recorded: 4 A
